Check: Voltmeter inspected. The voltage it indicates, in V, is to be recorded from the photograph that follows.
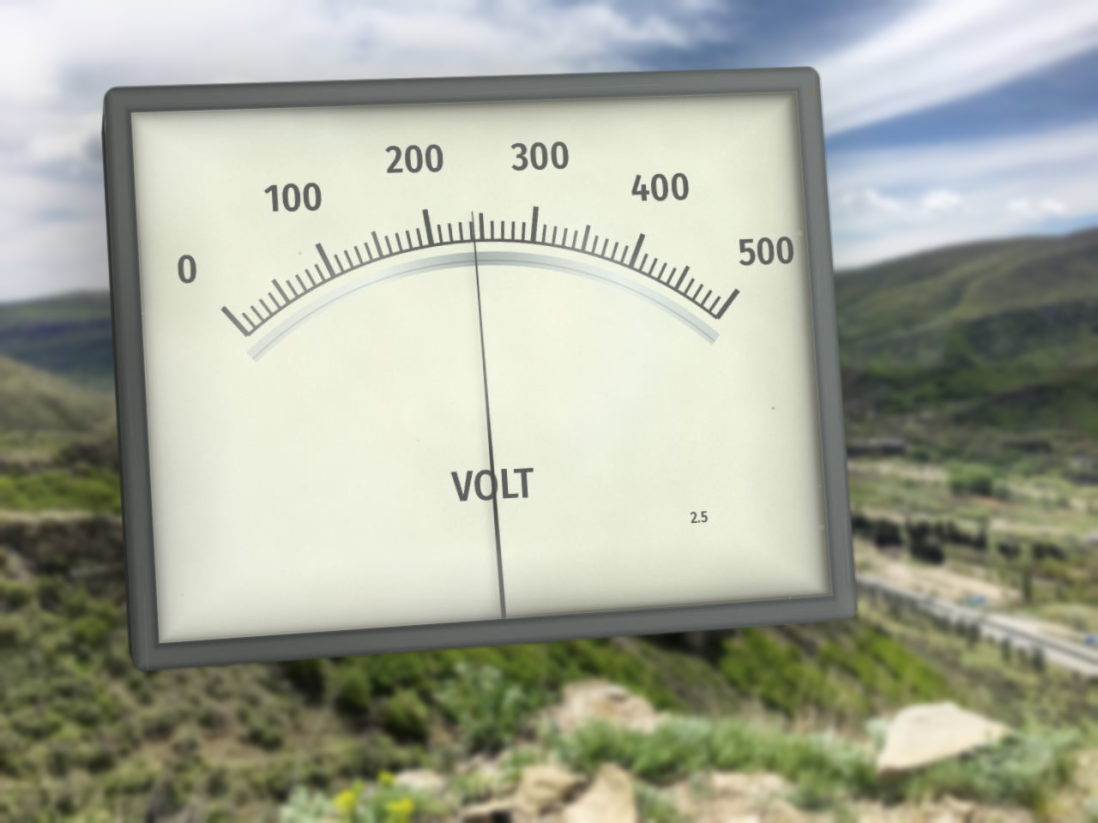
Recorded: 240 V
